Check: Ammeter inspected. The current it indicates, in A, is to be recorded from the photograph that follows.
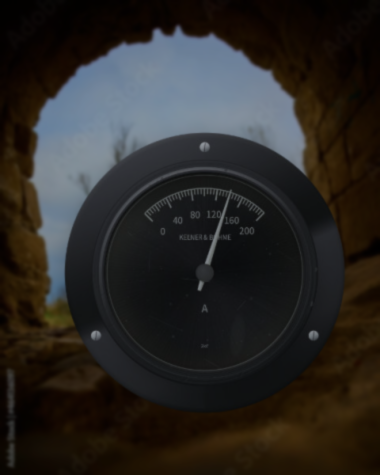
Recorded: 140 A
